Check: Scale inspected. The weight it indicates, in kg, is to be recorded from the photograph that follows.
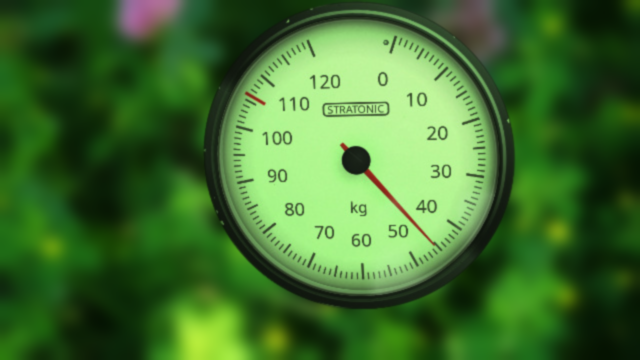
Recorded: 45 kg
